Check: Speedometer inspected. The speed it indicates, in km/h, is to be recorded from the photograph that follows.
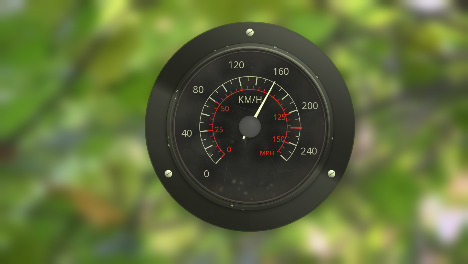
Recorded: 160 km/h
